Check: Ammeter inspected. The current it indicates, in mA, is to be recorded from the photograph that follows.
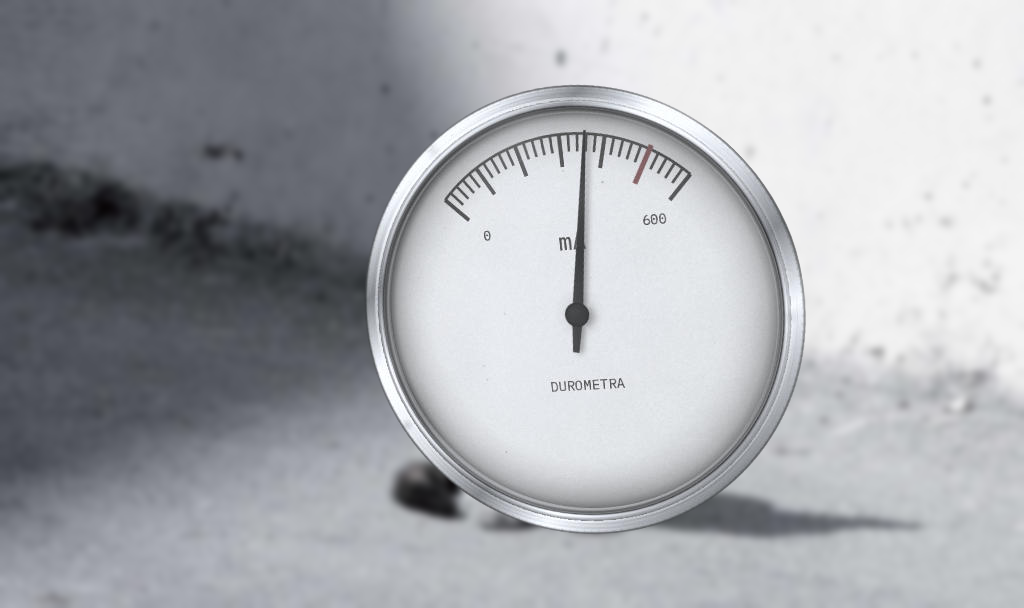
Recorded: 360 mA
